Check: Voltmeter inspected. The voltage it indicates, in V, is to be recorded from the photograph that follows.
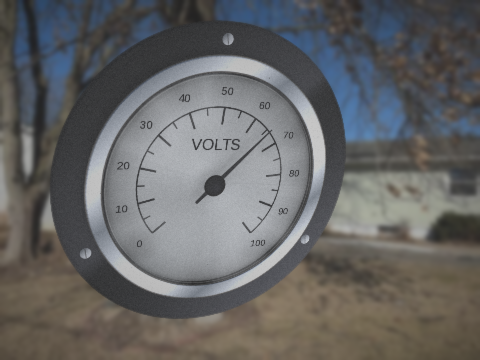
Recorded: 65 V
